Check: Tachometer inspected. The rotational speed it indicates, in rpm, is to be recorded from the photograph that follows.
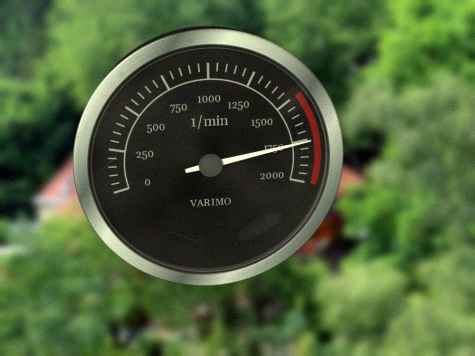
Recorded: 1750 rpm
